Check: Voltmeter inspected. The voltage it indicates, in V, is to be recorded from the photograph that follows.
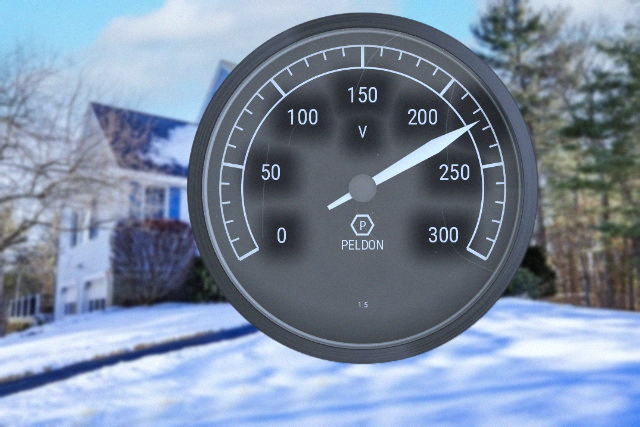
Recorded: 225 V
